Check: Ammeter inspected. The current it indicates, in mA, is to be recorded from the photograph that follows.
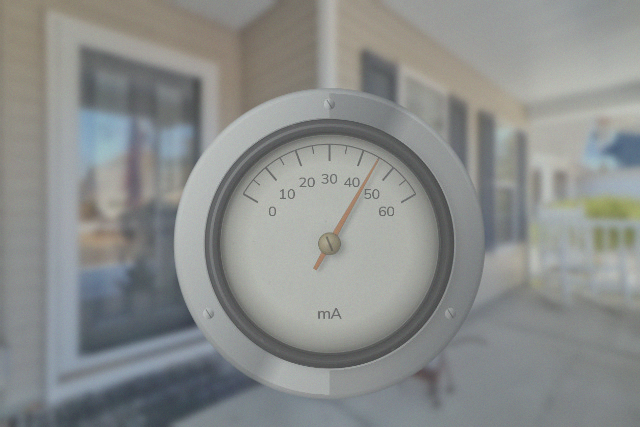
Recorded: 45 mA
